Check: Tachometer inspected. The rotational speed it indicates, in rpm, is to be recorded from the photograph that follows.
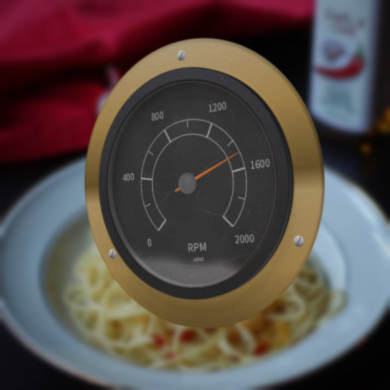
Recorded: 1500 rpm
